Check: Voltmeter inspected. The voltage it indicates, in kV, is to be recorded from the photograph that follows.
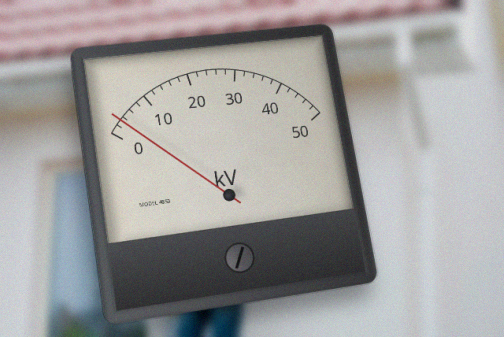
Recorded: 3 kV
